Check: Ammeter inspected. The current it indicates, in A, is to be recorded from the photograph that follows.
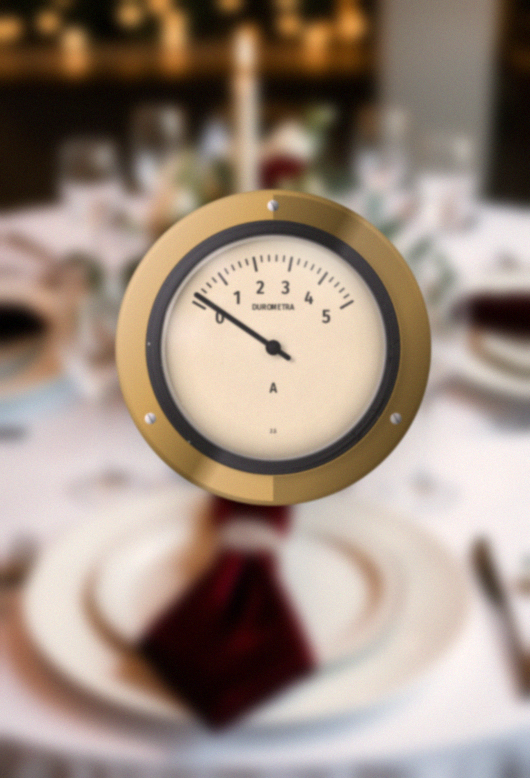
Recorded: 0.2 A
